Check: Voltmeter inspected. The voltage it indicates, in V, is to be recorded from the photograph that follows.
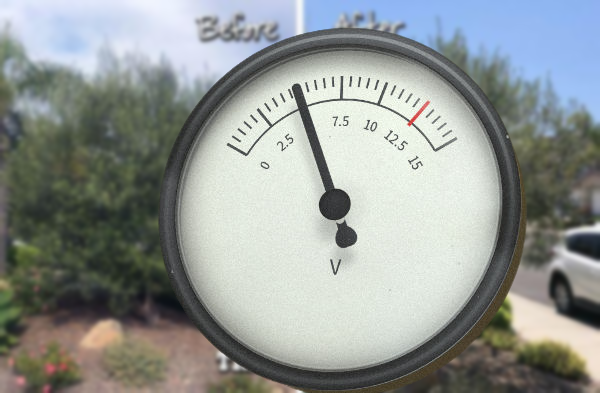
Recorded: 5 V
